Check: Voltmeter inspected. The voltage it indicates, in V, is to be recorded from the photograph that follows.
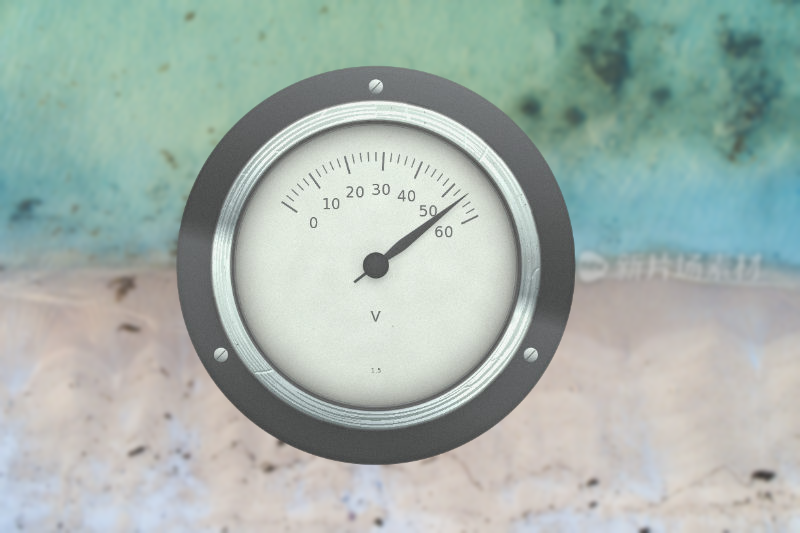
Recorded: 54 V
